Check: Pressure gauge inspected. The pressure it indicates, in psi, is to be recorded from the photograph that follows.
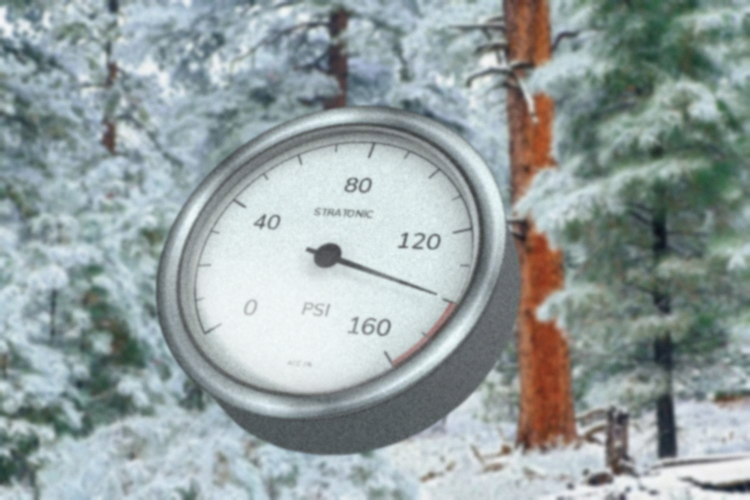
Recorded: 140 psi
